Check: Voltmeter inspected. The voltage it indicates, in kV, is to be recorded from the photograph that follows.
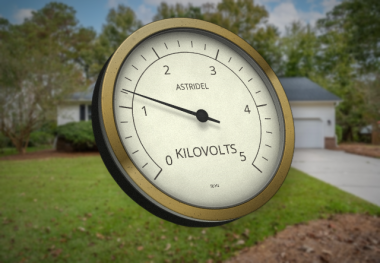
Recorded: 1.2 kV
